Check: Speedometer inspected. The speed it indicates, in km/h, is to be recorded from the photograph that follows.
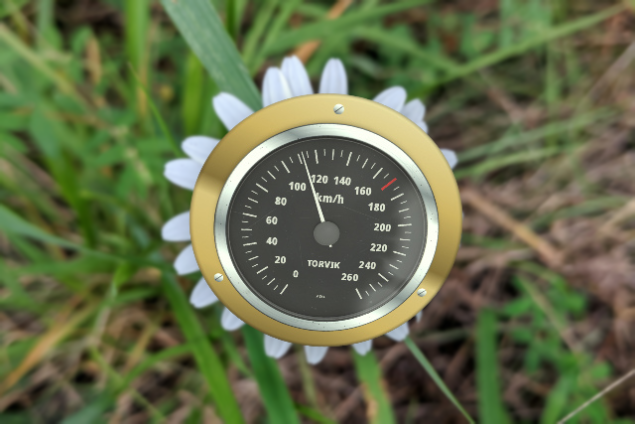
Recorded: 112.5 km/h
